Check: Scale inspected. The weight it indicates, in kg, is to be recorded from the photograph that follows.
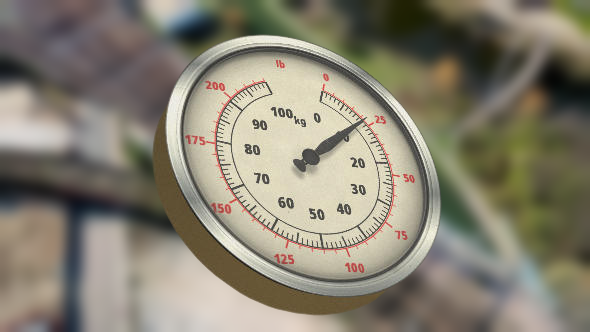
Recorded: 10 kg
